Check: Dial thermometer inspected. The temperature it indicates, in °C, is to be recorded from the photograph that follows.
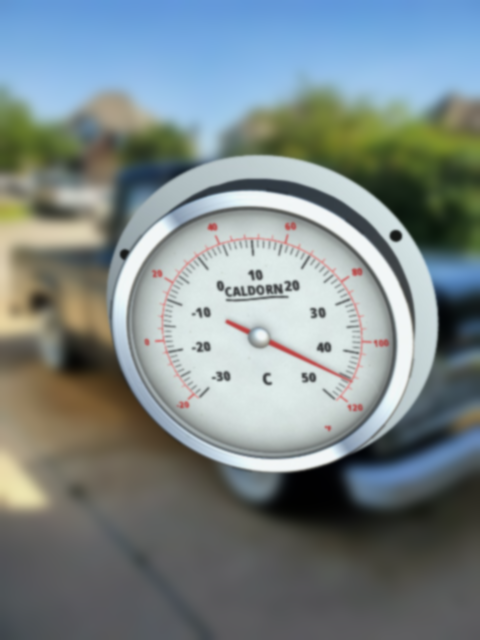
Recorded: 45 °C
